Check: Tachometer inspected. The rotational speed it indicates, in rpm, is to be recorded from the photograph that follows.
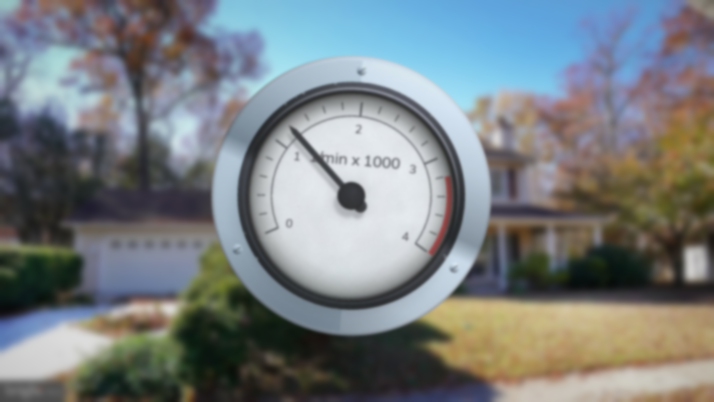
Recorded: 1200 rpm
